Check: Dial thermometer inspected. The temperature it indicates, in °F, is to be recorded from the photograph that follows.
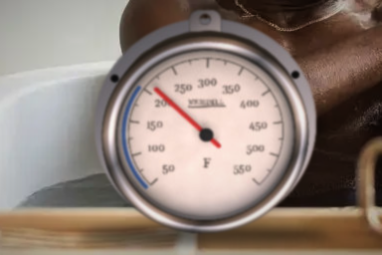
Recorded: 212.5 °F
